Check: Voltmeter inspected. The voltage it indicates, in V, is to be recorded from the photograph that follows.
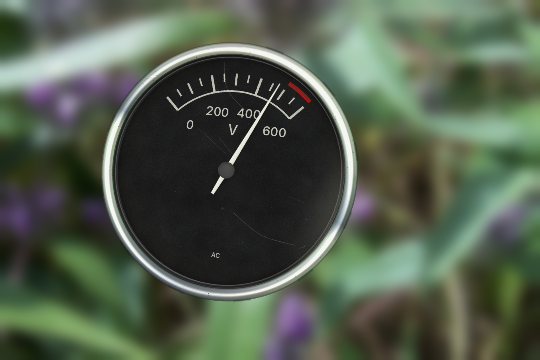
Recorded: 475 V
